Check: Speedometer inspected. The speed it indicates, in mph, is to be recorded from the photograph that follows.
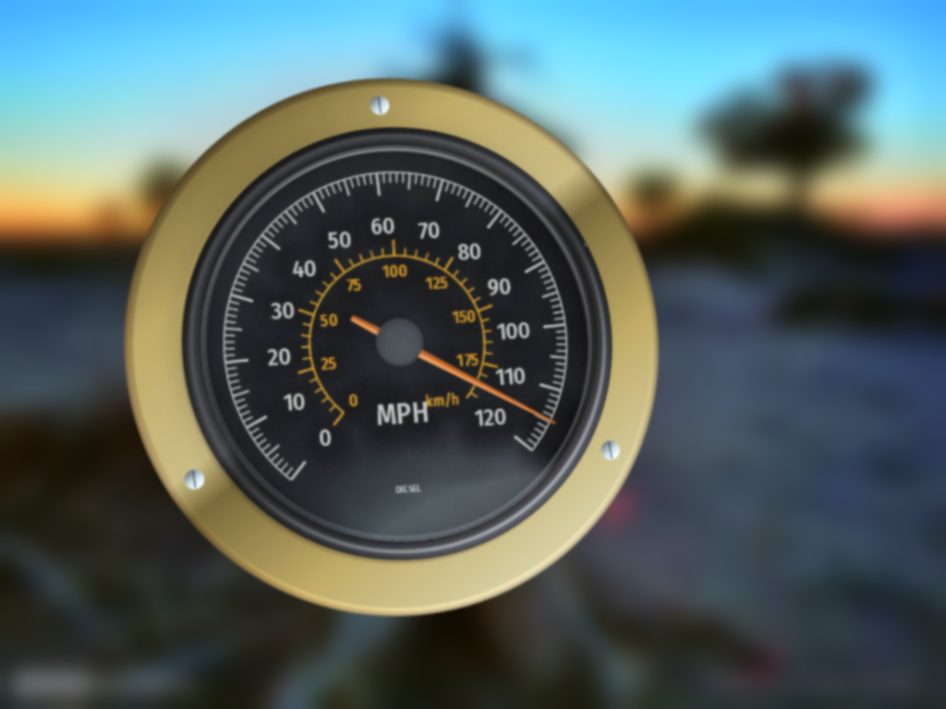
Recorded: 115 mph
